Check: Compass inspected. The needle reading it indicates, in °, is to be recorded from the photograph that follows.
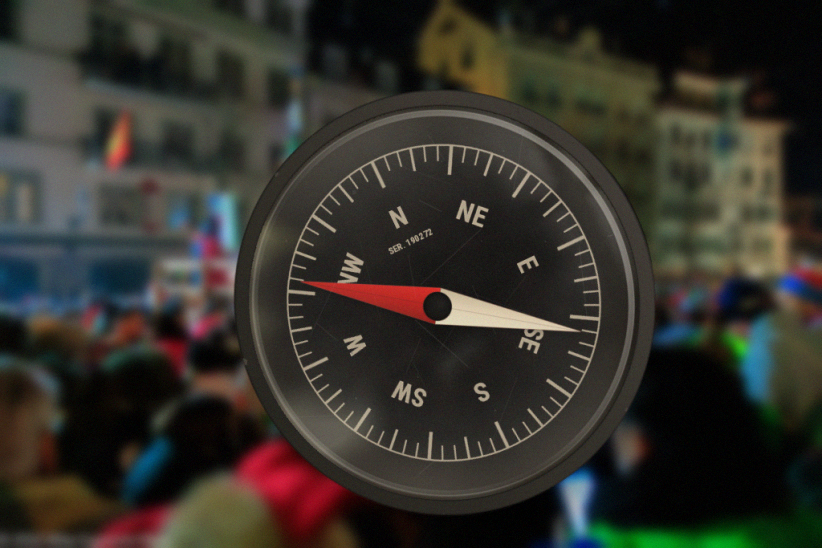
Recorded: 305 °
